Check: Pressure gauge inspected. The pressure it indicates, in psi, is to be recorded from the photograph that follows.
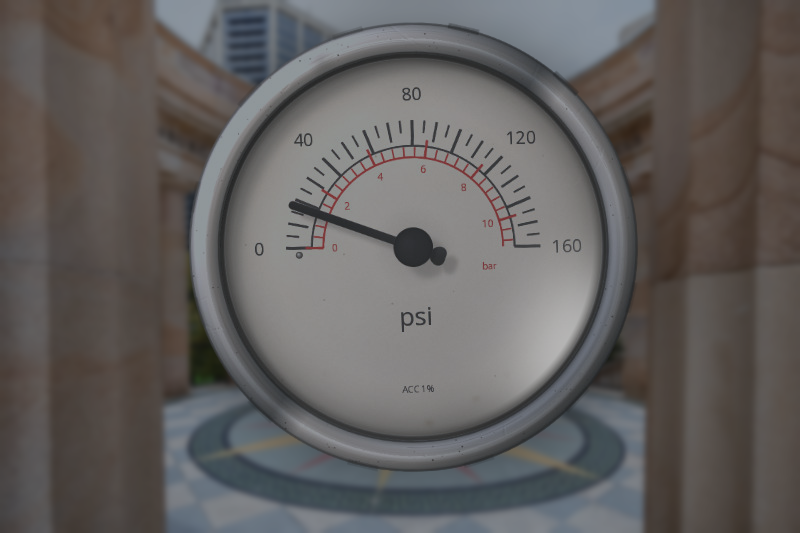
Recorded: 17.5 psi
